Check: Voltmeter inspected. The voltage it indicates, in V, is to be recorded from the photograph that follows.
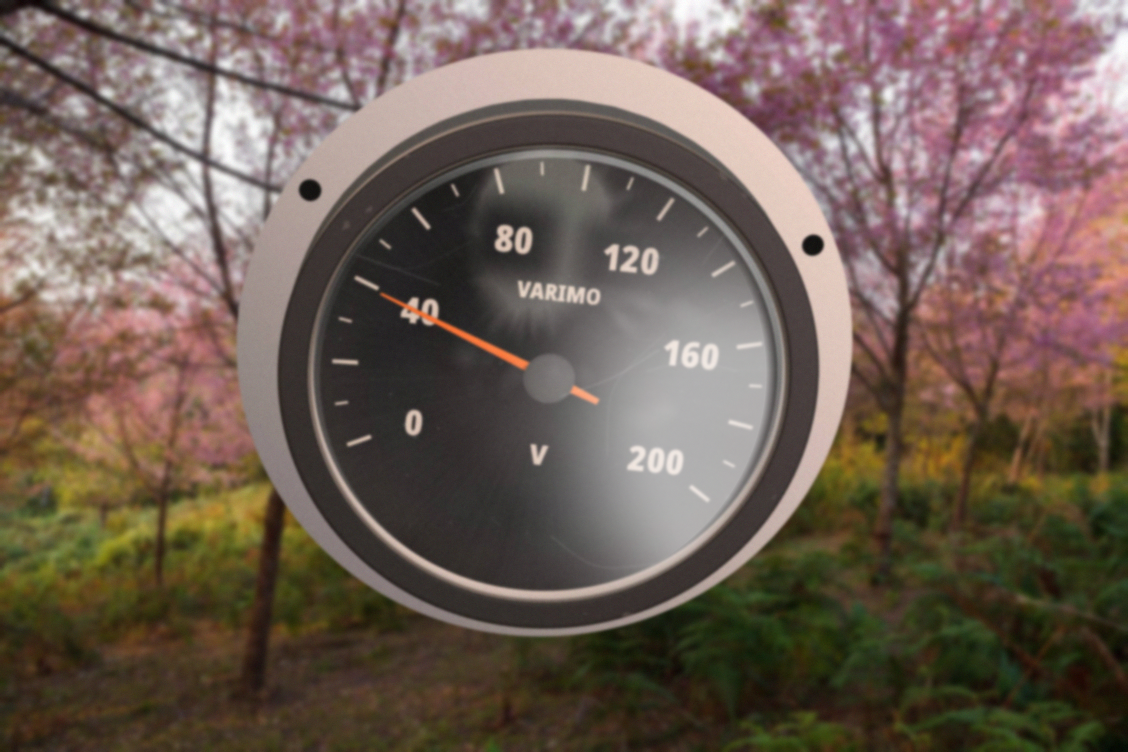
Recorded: 40 V
